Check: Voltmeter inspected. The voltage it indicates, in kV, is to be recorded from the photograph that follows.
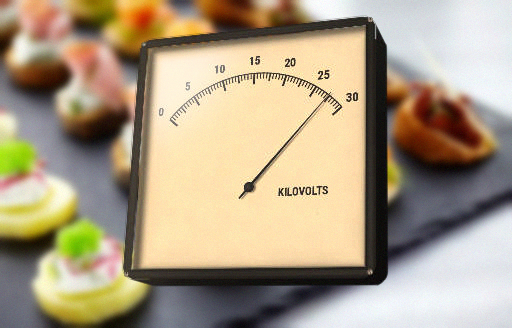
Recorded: 27.5 kV
